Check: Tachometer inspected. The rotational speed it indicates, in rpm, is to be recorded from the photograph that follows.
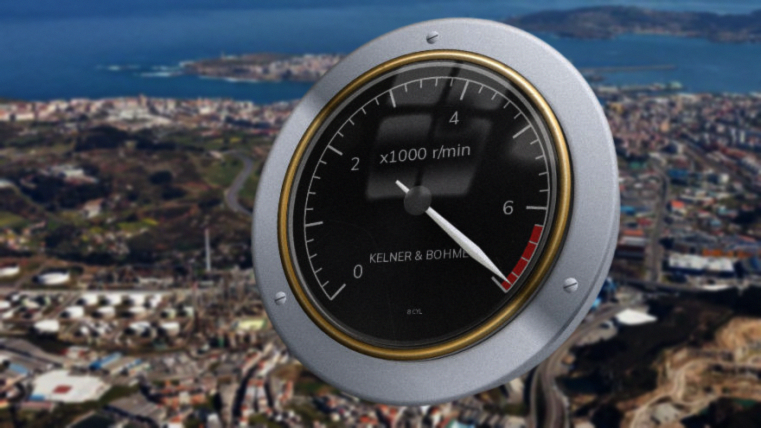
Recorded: 6900 rpm
